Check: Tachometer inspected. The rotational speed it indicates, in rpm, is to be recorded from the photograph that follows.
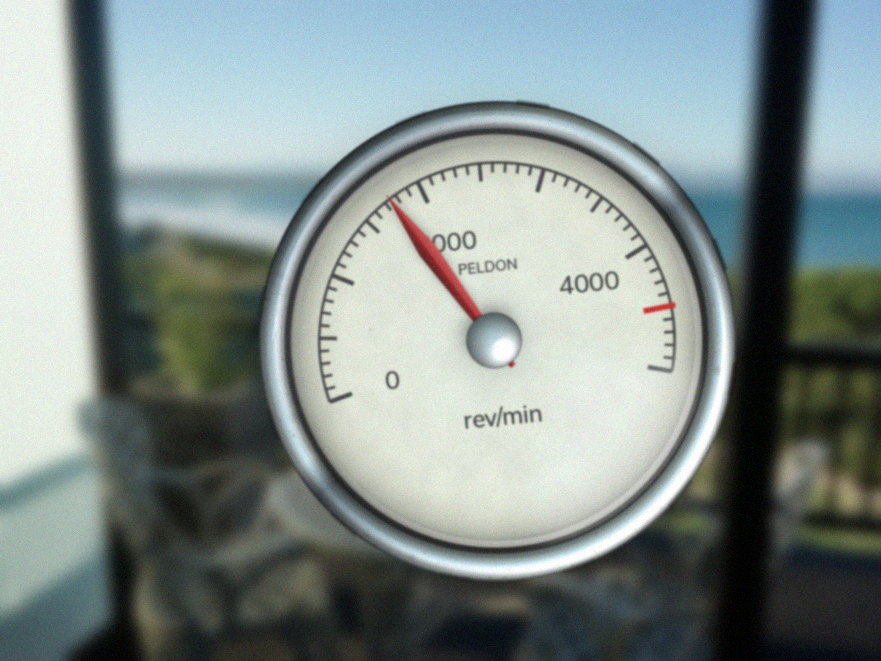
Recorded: 1750 rpm
